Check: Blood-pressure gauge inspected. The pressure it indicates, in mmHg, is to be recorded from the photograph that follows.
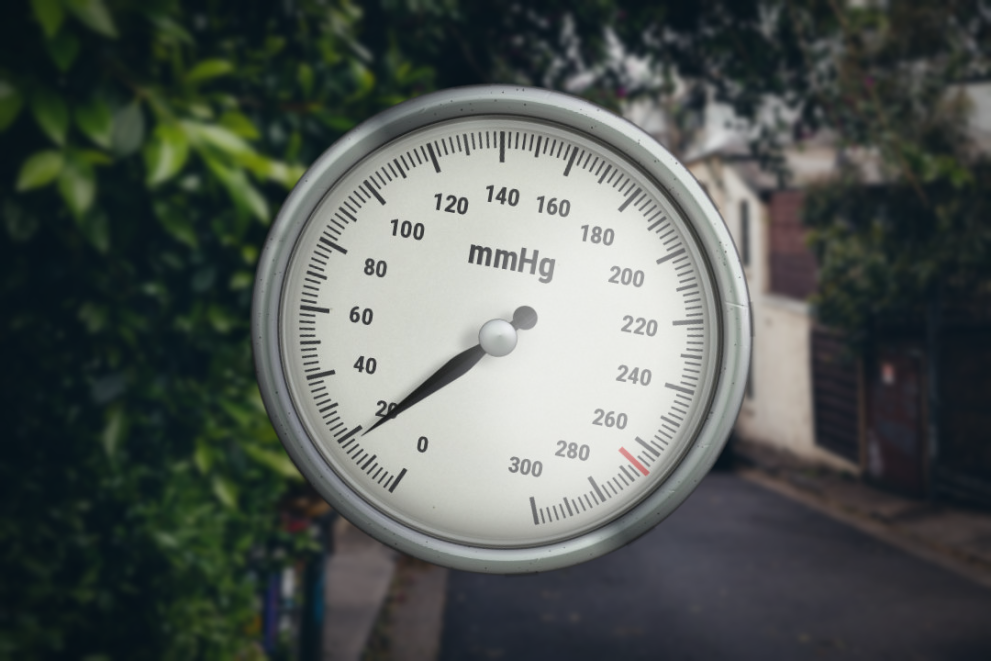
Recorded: 18 mmHg
